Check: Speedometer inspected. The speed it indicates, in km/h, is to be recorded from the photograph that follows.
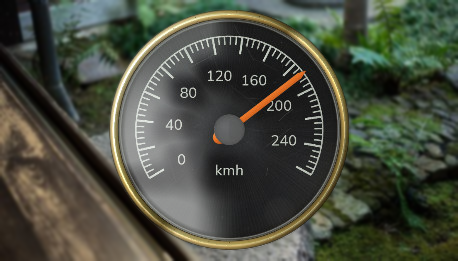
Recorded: 188 km/h
